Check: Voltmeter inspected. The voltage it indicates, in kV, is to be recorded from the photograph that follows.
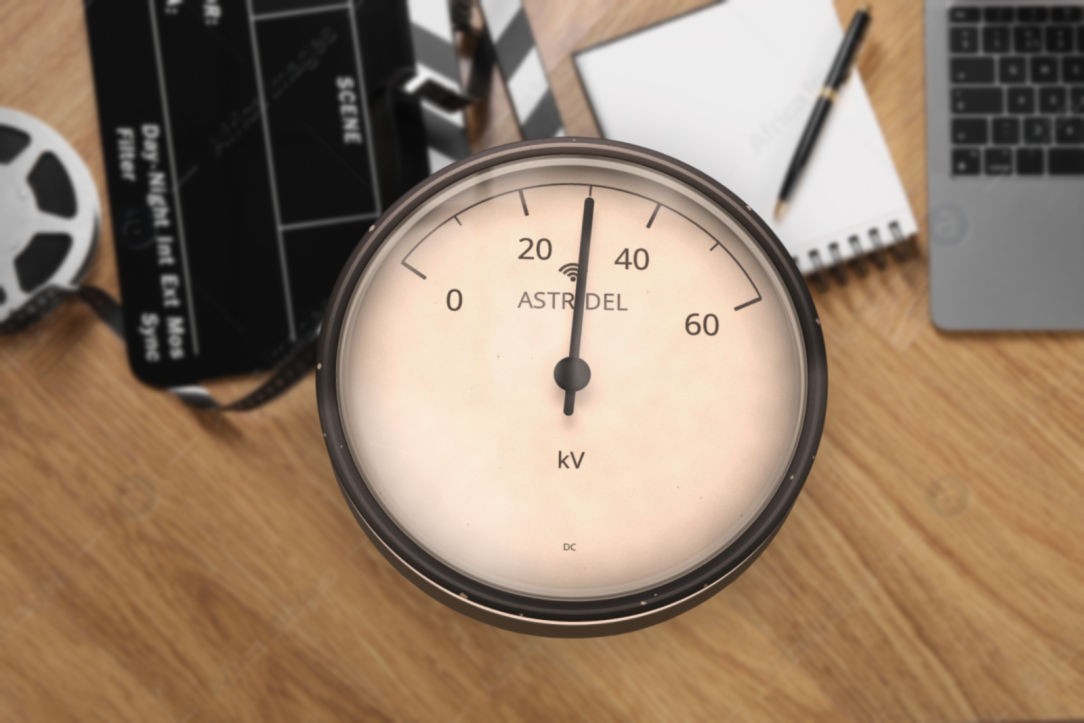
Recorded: 30 kV
